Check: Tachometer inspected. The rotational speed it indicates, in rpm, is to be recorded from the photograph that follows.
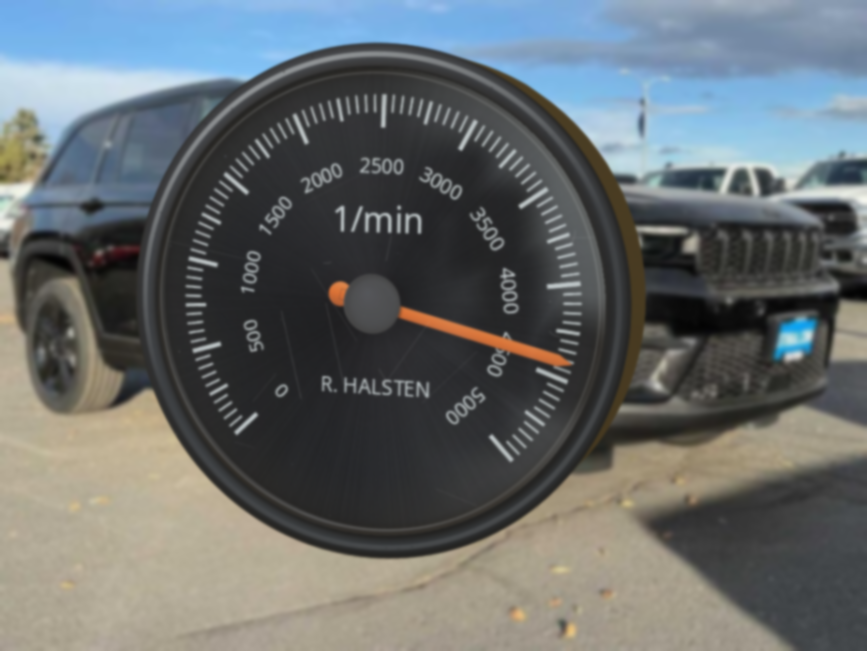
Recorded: 4400 rpm
